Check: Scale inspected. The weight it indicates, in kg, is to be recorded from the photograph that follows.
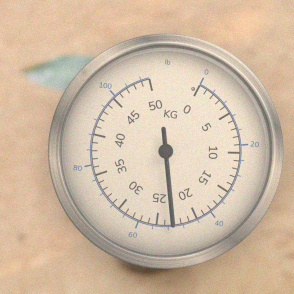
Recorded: 23 kg
